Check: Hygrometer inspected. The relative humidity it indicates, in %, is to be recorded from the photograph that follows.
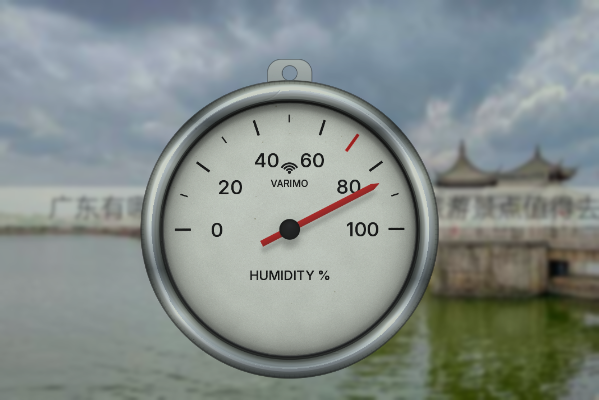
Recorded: 85 %
